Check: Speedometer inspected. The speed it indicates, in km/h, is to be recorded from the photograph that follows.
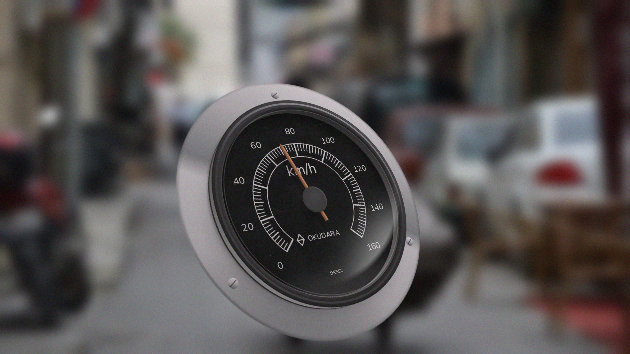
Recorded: 70 km/h
